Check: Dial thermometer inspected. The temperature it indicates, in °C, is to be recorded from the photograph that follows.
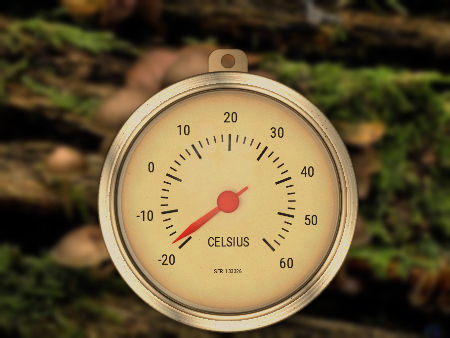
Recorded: -18 °C
